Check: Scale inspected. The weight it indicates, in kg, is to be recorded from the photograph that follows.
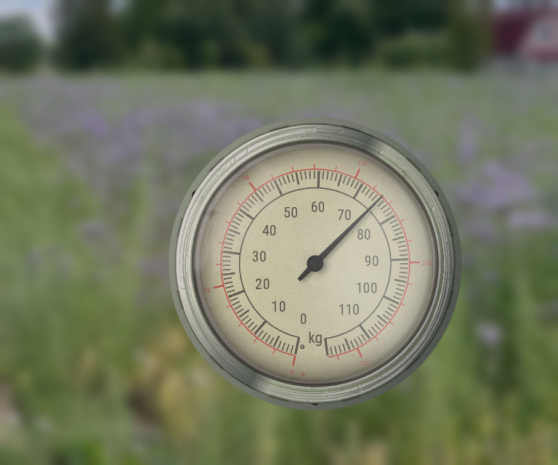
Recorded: 75 kg
